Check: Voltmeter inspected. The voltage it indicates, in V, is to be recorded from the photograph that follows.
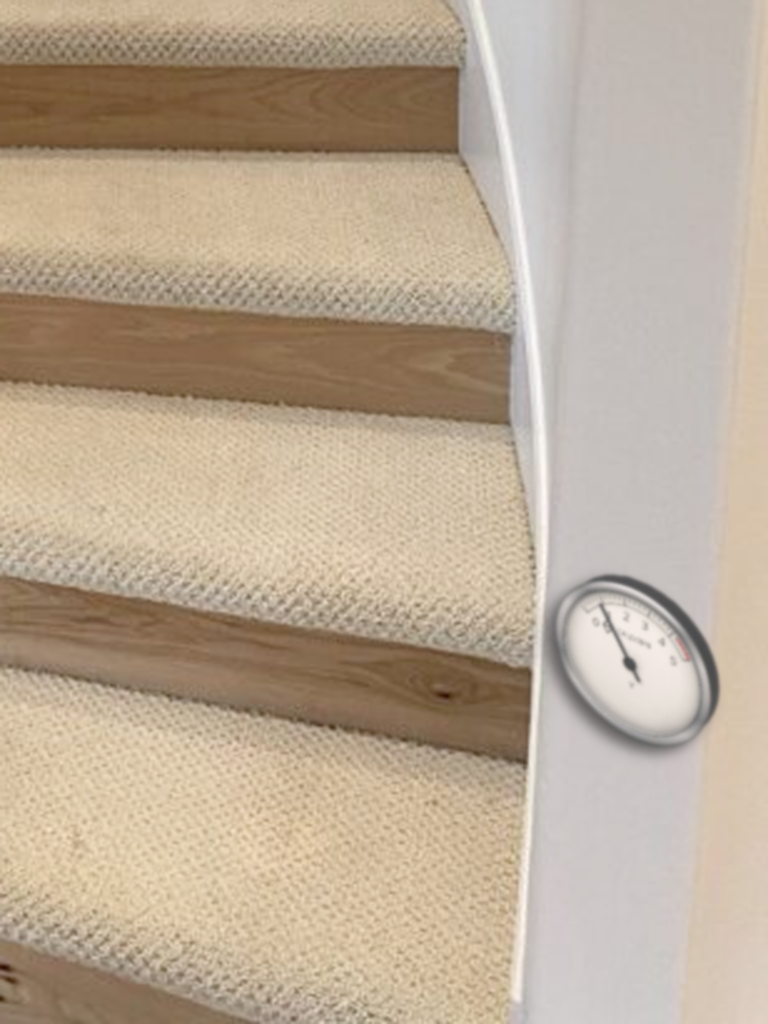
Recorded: 1 V
